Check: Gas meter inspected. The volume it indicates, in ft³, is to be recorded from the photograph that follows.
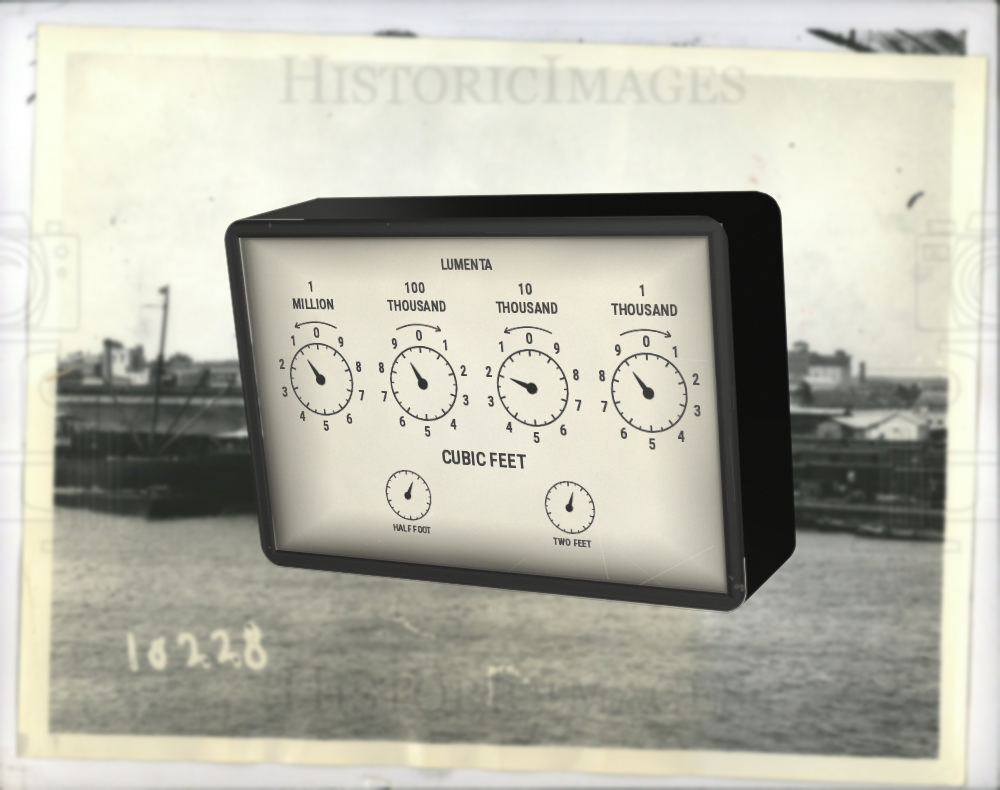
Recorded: 91900 ft³
